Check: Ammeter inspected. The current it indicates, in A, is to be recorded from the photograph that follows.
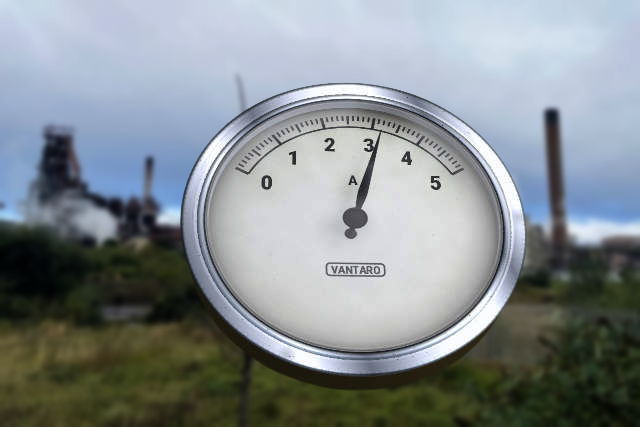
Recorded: 3.2 A
